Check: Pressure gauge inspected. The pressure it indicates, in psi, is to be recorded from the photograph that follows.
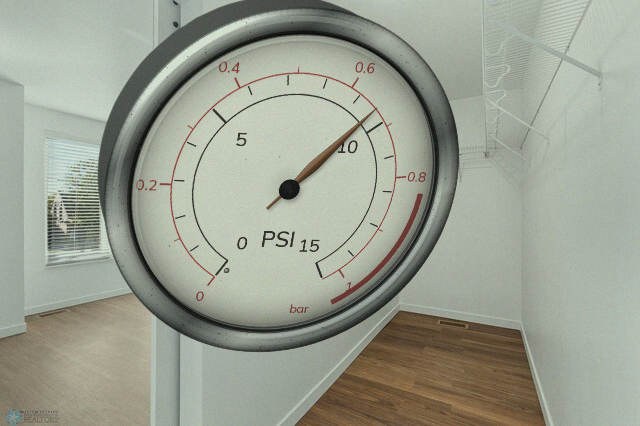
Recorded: 9.5 psi
